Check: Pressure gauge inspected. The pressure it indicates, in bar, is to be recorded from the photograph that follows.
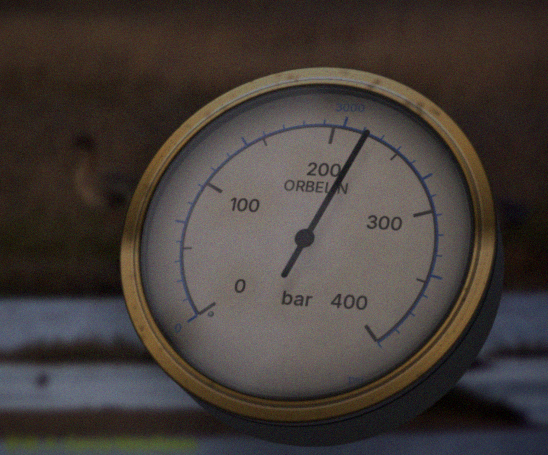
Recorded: 225 bar
